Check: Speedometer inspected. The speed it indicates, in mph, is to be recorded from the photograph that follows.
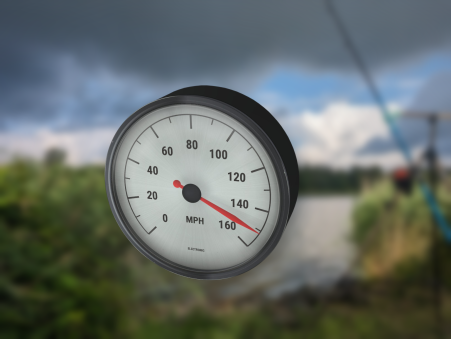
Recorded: 150 mph
